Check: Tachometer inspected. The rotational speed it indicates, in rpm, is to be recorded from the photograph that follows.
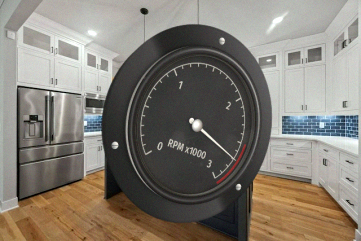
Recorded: 2700 rpm
